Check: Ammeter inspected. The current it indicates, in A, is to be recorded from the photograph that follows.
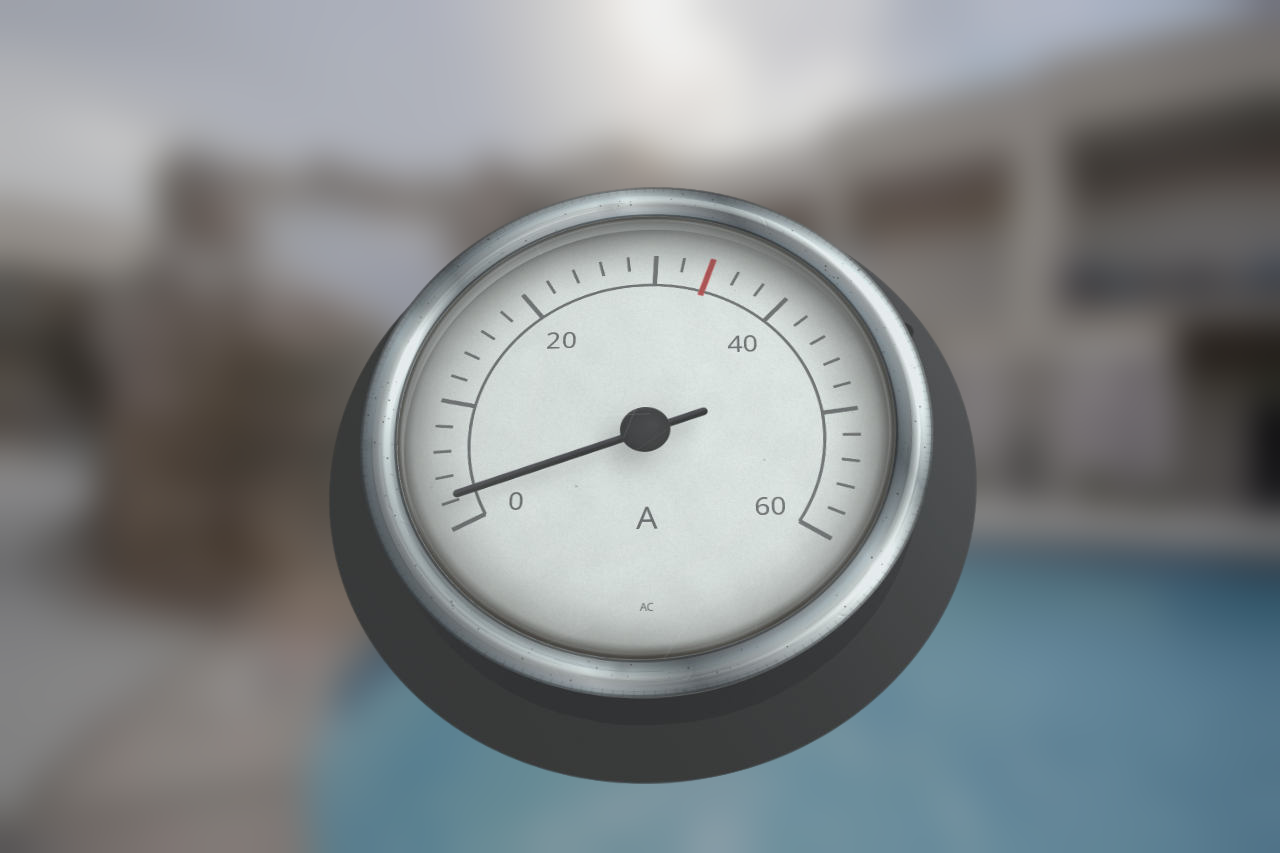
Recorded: 2 A
